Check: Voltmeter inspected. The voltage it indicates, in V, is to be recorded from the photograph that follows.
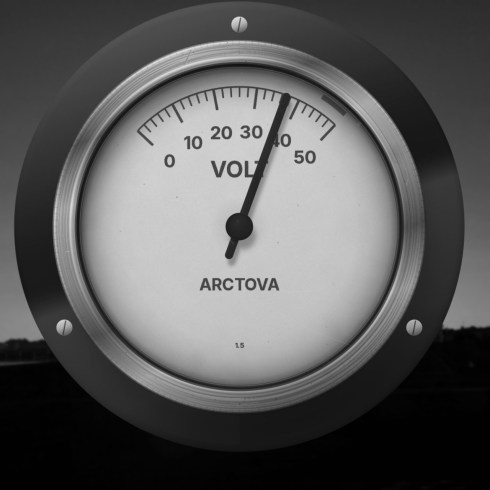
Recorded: 37 V
